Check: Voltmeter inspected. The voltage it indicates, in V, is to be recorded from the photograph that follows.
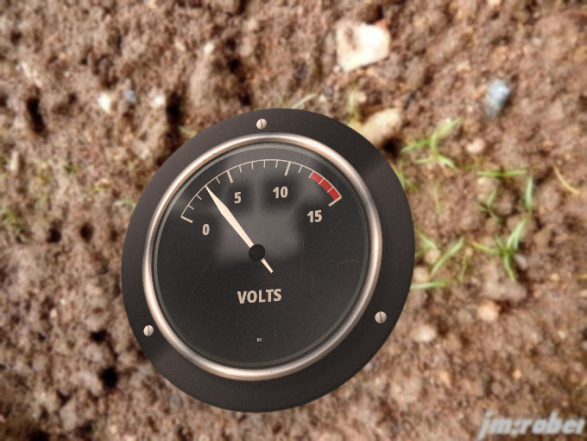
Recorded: 3 V
